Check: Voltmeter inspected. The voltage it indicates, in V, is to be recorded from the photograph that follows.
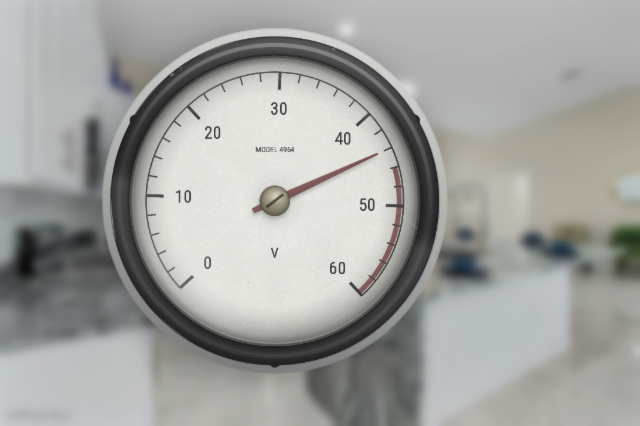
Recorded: 44 V
